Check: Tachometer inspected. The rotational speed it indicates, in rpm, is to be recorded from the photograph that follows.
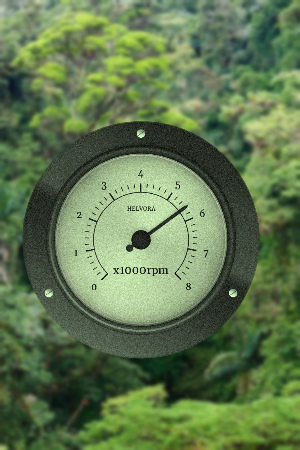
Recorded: 5600 rpm
